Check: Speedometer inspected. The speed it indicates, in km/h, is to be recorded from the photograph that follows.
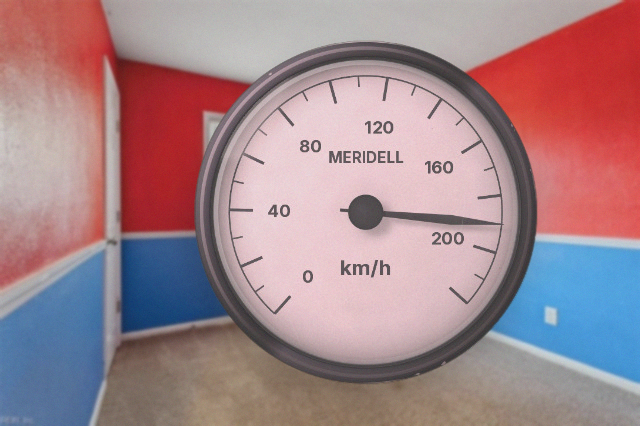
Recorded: 190 km/h
